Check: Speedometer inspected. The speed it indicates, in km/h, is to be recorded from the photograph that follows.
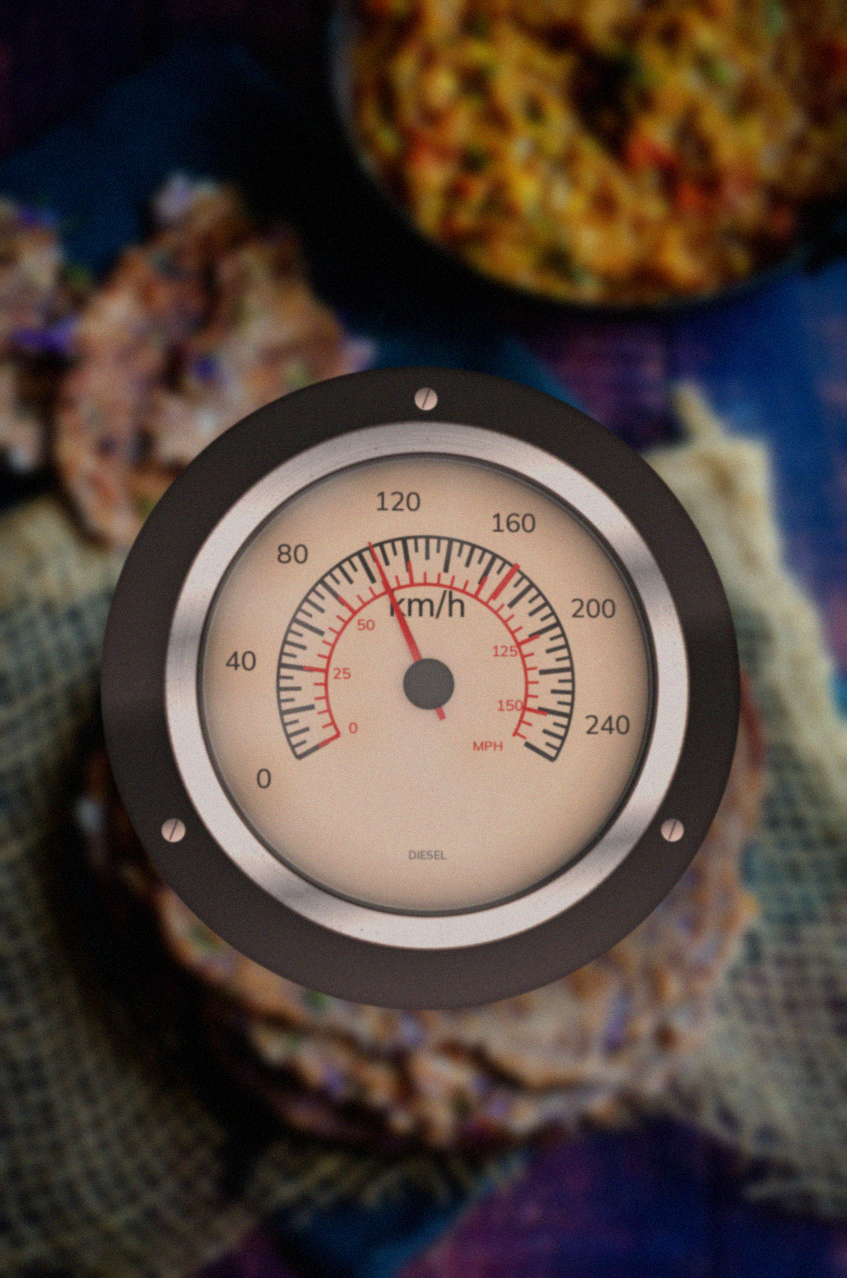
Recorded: 105 km/h
